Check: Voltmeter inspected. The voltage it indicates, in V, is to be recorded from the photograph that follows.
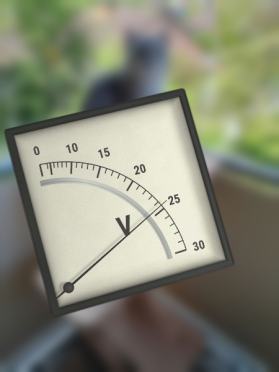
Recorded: 24.5 V
